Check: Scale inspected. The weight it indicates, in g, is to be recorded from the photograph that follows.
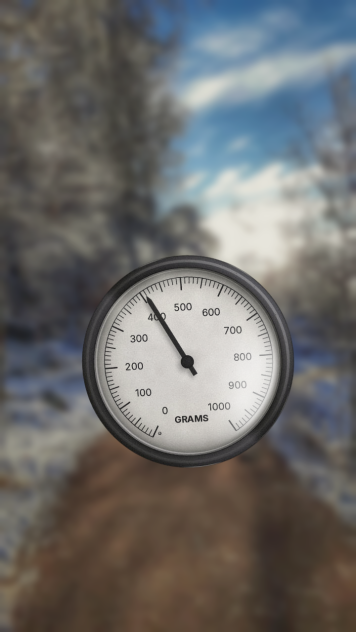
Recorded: 410 g
